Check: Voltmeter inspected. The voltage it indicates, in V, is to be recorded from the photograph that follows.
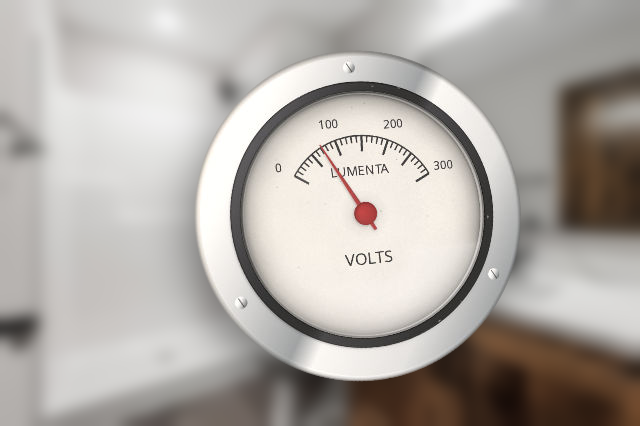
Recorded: 70 V
